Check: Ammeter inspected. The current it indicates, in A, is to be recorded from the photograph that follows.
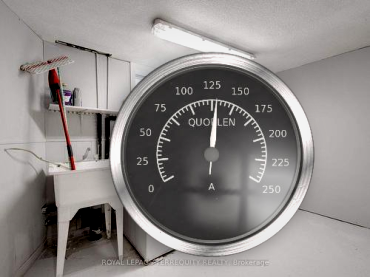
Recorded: 130 A
